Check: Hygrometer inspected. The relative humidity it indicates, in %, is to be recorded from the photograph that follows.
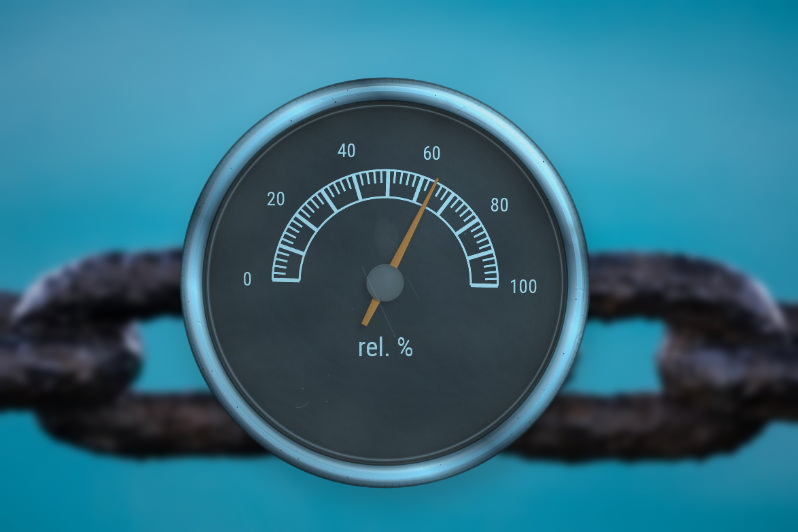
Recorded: 64 %
